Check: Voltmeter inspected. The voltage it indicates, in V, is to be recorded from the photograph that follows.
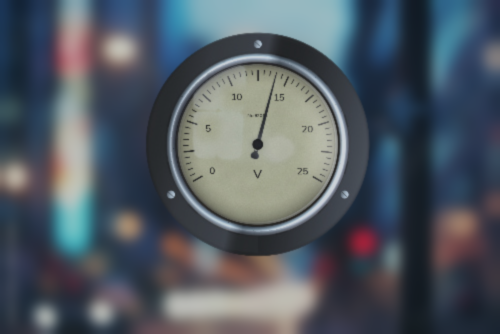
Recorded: 14 V
